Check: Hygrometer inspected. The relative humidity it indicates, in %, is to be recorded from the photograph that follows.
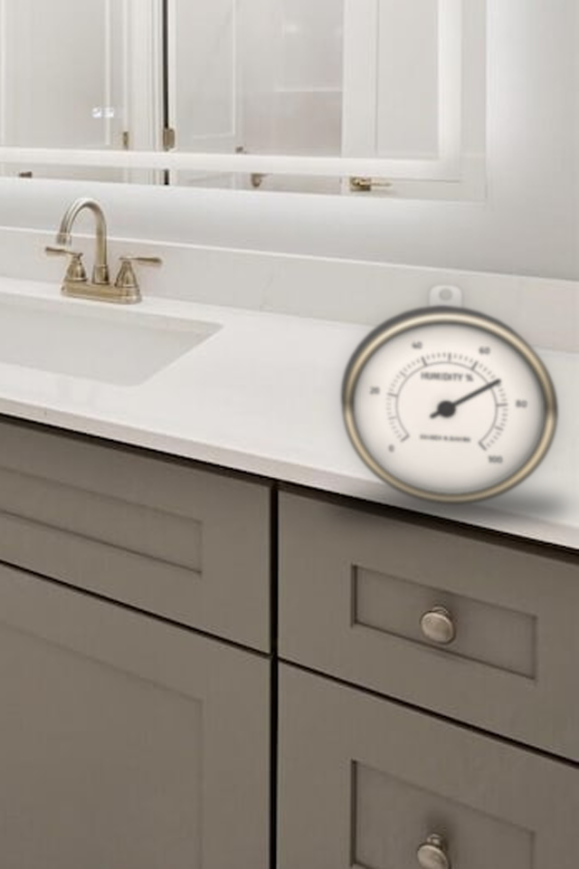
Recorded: 70 %
